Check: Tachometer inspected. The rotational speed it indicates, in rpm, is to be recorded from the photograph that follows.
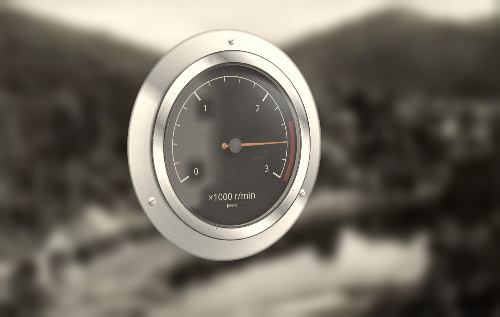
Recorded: 2600 rpm
